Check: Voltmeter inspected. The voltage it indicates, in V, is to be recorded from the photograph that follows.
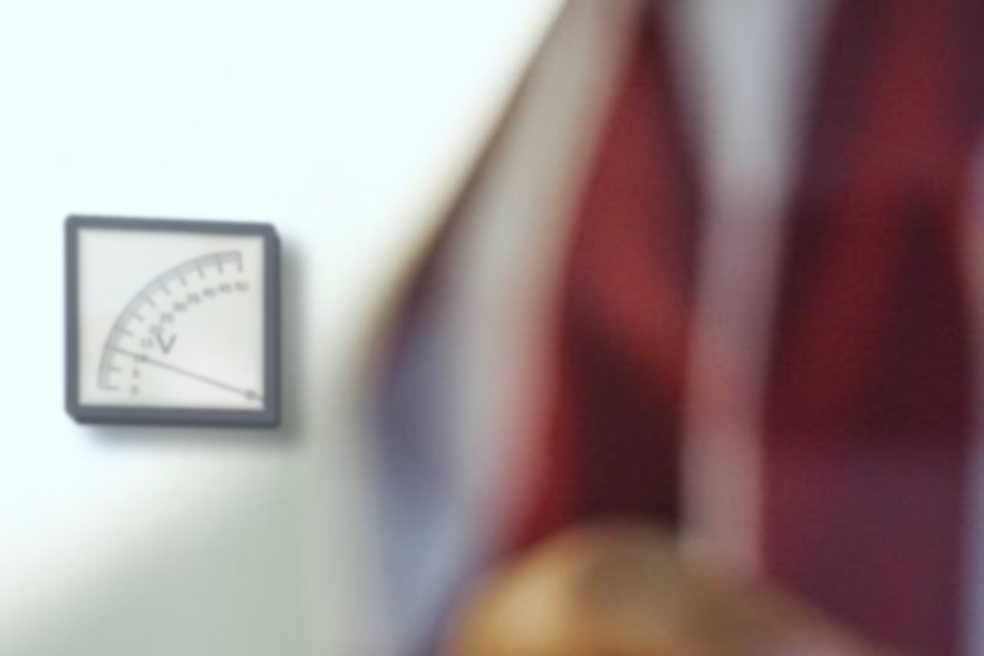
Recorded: 10 V
